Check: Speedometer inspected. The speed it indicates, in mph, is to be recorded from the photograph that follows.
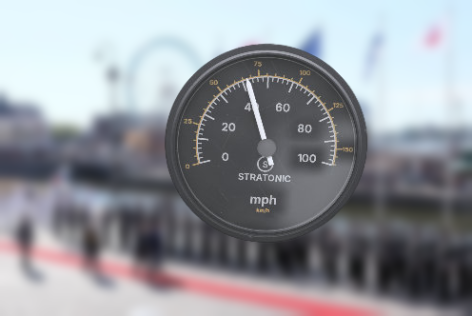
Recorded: 42 mph
